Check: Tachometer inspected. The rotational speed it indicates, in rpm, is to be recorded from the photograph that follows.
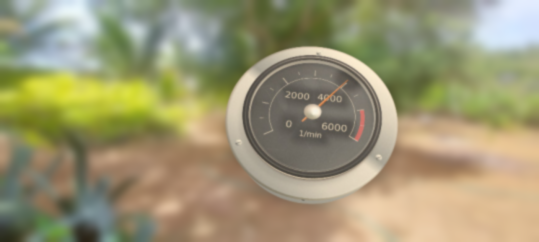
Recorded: 4000 rpm
